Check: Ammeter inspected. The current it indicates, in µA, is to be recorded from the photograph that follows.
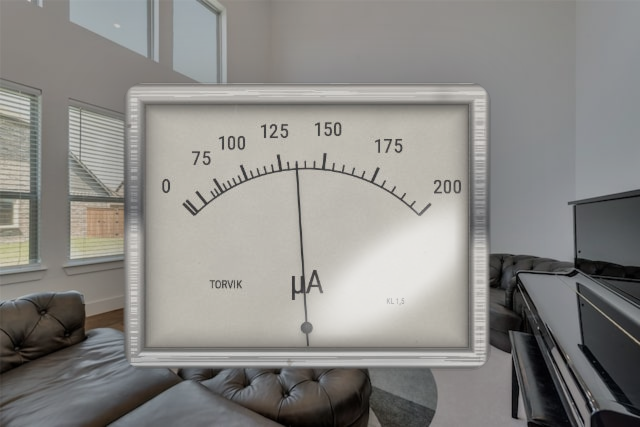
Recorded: 135 µA
